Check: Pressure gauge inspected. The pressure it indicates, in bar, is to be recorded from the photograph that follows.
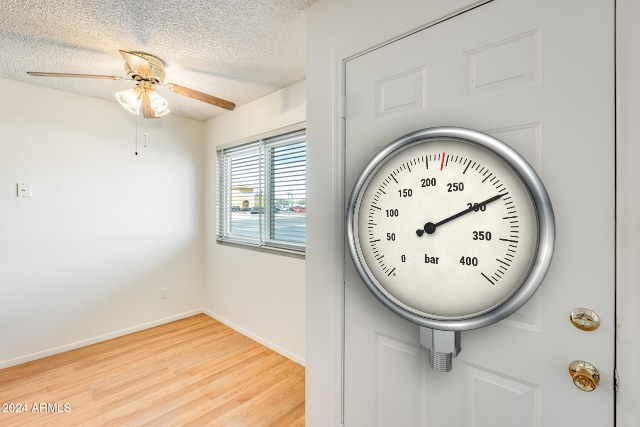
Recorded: 300 bar
